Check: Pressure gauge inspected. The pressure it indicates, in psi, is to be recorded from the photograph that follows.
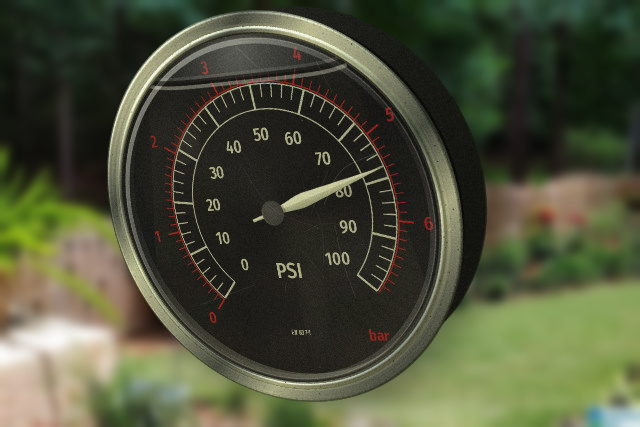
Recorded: 78 psi
